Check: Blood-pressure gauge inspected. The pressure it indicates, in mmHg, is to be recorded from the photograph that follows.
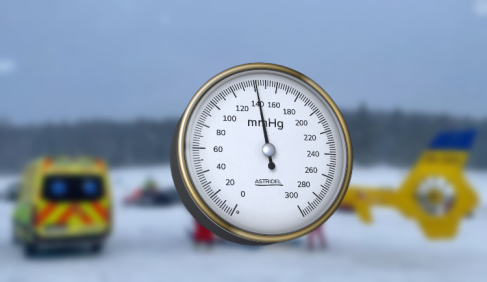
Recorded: 140 mmHg
